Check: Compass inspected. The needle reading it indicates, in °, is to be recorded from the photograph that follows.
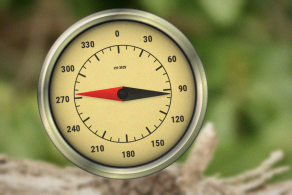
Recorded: 275 °
